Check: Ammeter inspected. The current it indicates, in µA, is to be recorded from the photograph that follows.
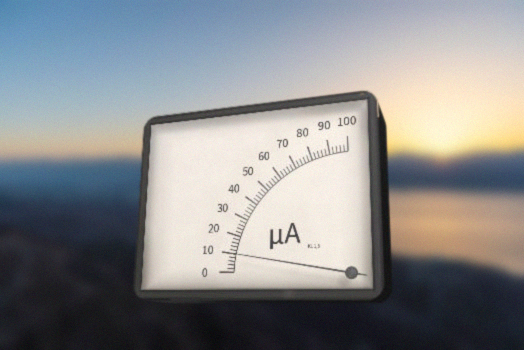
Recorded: 10 µA
